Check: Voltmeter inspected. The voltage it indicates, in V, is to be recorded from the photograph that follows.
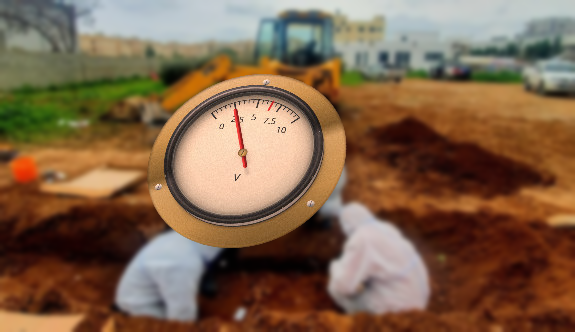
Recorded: 2.5 V
